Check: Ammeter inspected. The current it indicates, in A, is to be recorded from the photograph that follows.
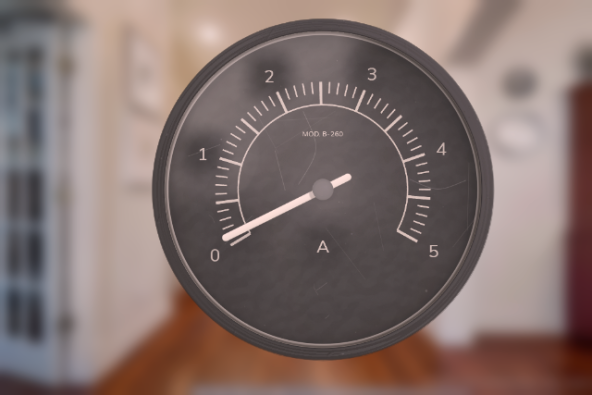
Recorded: 0.1 A
